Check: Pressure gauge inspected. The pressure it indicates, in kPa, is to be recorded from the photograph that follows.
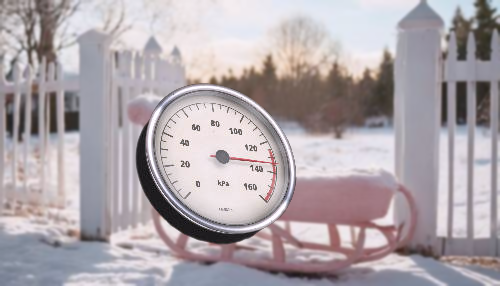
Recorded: 135 kPa
